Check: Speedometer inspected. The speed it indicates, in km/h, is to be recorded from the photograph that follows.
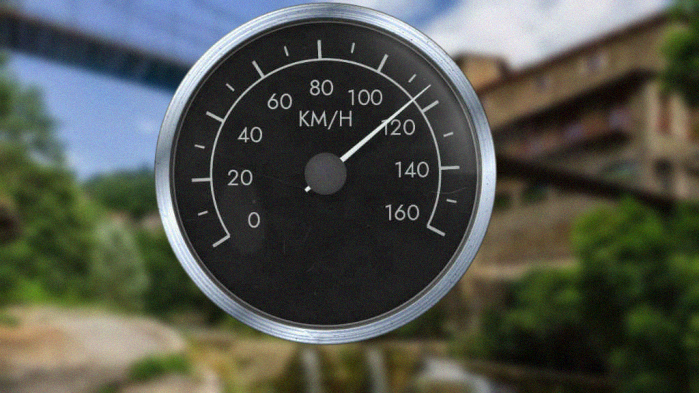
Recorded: 115 km/h
